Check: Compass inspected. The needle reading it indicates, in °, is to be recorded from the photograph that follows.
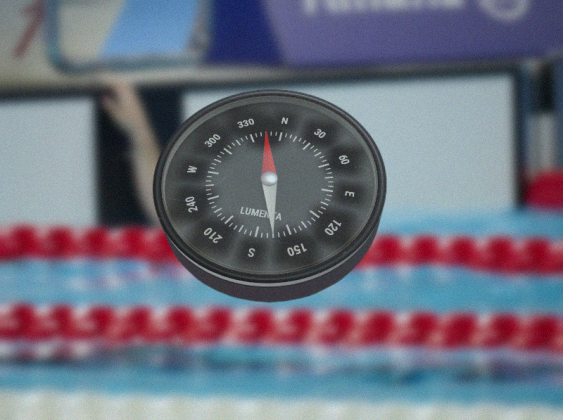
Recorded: 345 °
